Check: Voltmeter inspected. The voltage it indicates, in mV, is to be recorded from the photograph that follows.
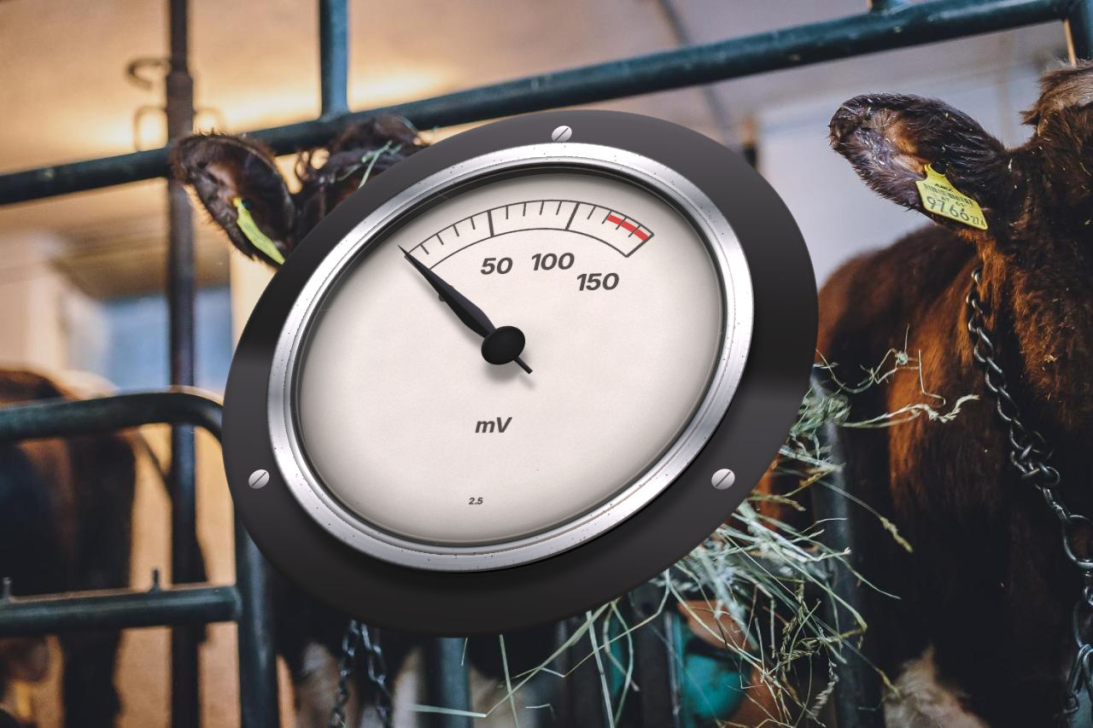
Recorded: 0 mV
